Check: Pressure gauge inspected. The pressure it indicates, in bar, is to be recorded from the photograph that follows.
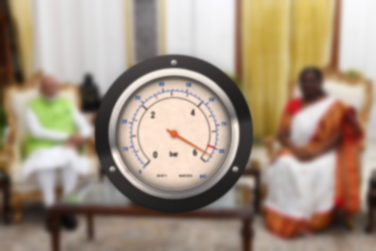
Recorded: 5.75 bar
